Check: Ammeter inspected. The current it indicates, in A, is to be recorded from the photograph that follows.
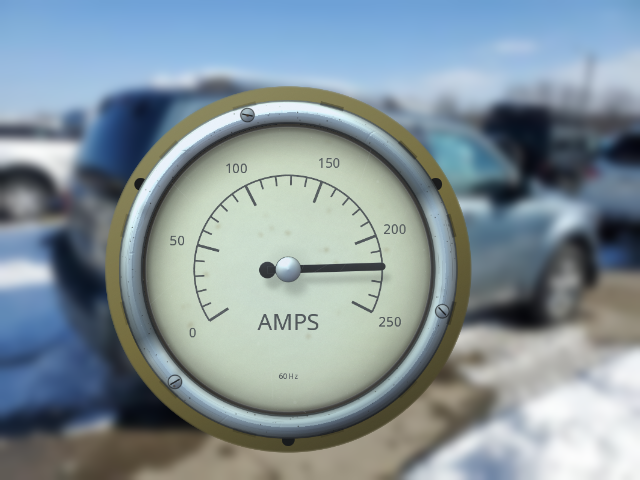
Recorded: 220 A
